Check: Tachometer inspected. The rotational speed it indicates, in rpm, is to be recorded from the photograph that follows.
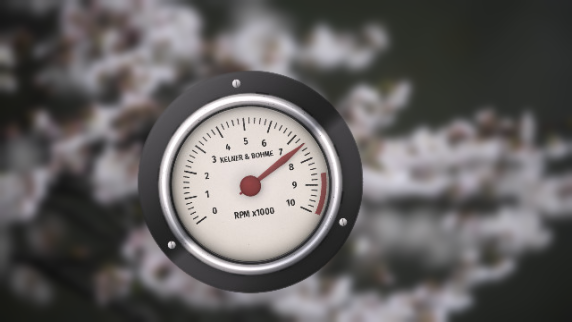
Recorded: 7400 rpm
